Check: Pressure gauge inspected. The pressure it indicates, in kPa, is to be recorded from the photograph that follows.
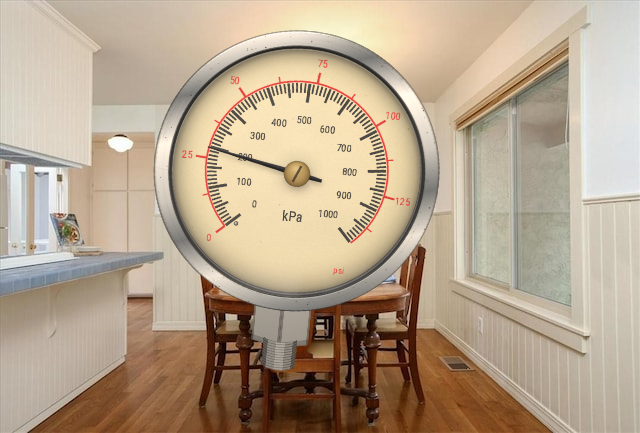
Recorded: 200 kPa
